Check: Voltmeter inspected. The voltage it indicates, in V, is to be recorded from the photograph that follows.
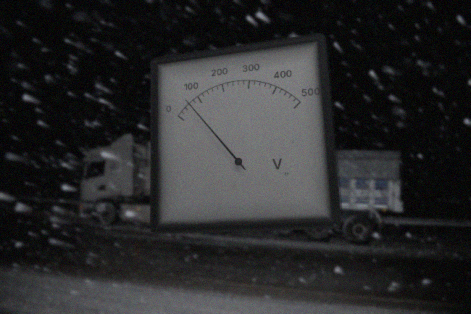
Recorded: 60 V
